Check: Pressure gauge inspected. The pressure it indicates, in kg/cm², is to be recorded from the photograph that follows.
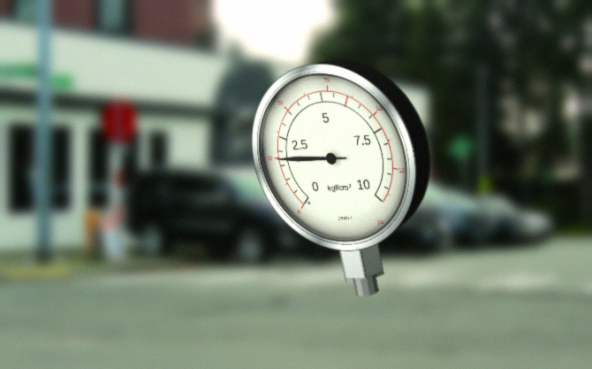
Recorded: 1.75 kg/cm²
